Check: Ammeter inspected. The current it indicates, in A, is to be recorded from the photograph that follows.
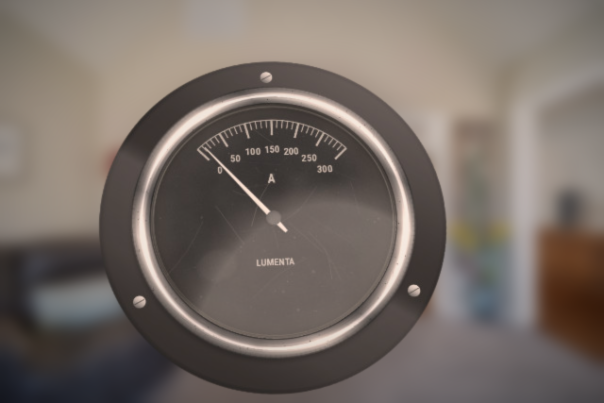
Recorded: 10 A
